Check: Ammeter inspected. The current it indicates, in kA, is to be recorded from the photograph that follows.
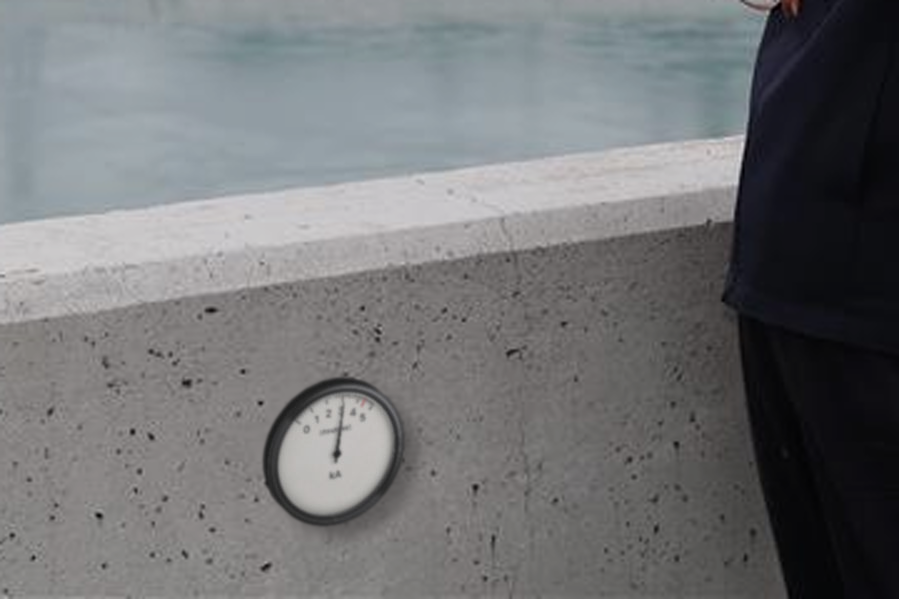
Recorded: 3 kA
